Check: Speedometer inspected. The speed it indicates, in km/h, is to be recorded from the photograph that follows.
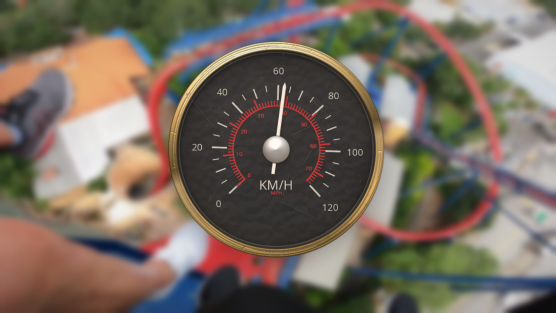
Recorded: 62.5 km/h
